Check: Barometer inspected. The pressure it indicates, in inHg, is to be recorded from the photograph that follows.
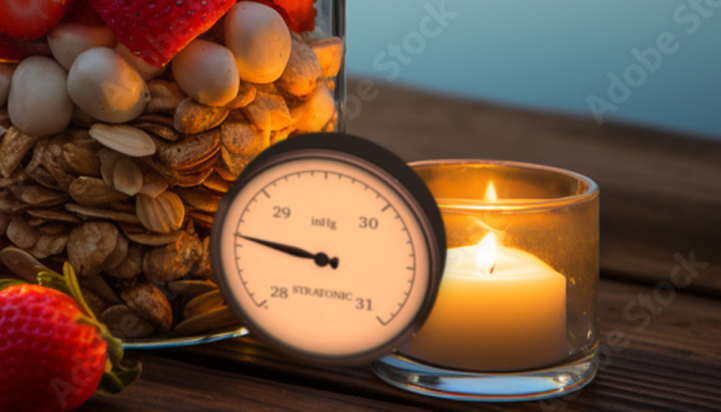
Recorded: 28.6 inHg
